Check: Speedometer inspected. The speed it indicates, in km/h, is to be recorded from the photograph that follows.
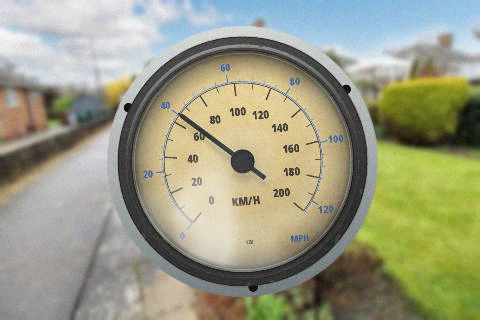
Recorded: 65 km/h
